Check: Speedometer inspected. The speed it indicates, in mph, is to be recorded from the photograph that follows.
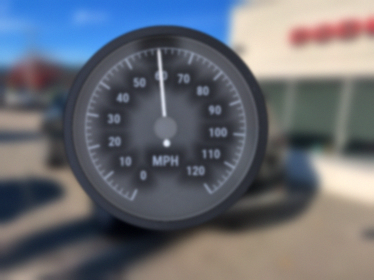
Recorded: 60 mph
